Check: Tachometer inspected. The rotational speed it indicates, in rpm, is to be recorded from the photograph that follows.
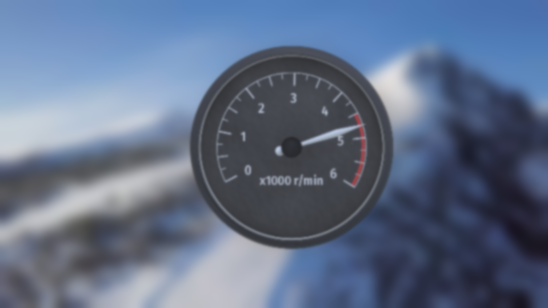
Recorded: 4750 rpm
